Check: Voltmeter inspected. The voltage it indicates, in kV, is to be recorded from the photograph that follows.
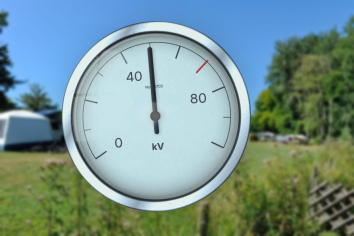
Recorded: 50 kV
